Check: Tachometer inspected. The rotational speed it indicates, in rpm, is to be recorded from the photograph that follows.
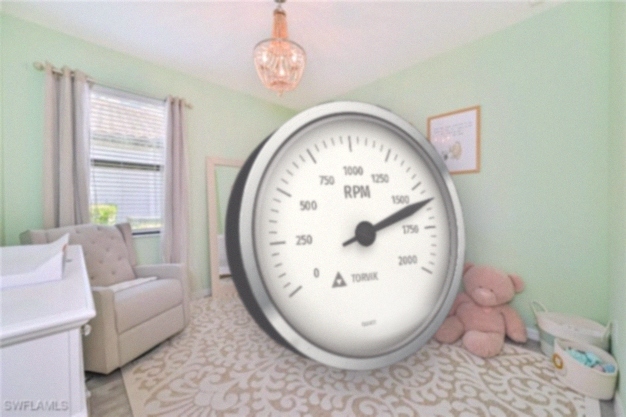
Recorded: 1600 rpm
